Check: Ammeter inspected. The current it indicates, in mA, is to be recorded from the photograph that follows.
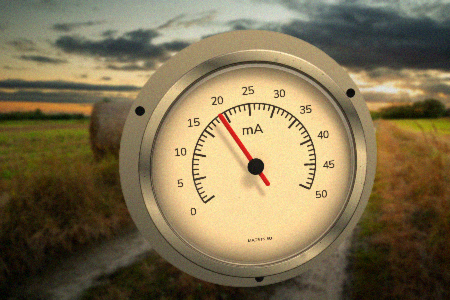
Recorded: 19 mA
